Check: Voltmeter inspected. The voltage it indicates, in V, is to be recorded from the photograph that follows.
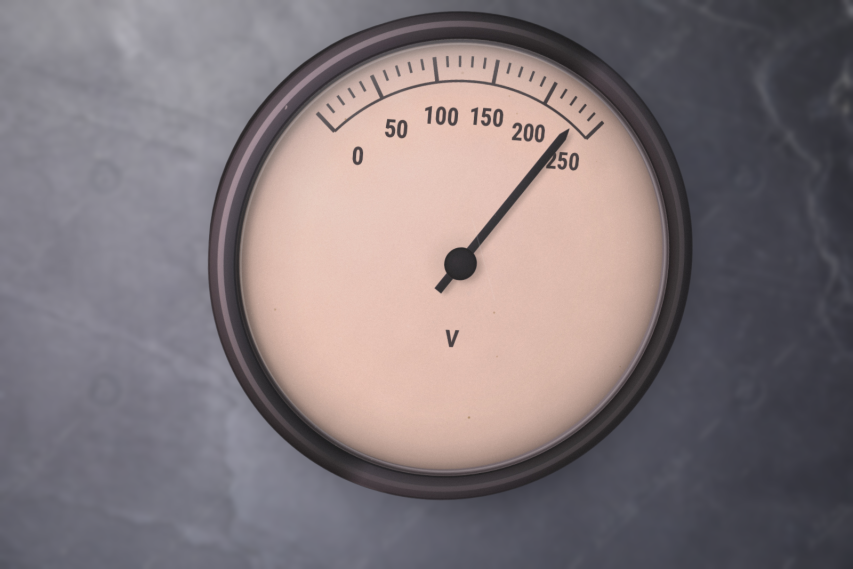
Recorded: 230 V
